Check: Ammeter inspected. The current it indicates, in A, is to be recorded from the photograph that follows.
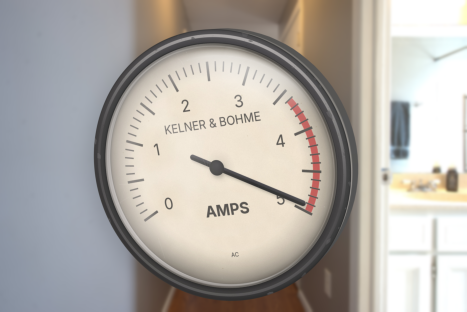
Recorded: 4.9 A
